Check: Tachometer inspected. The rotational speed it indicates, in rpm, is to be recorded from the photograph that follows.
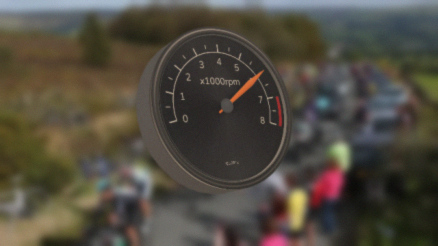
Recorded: 6000 rpm
